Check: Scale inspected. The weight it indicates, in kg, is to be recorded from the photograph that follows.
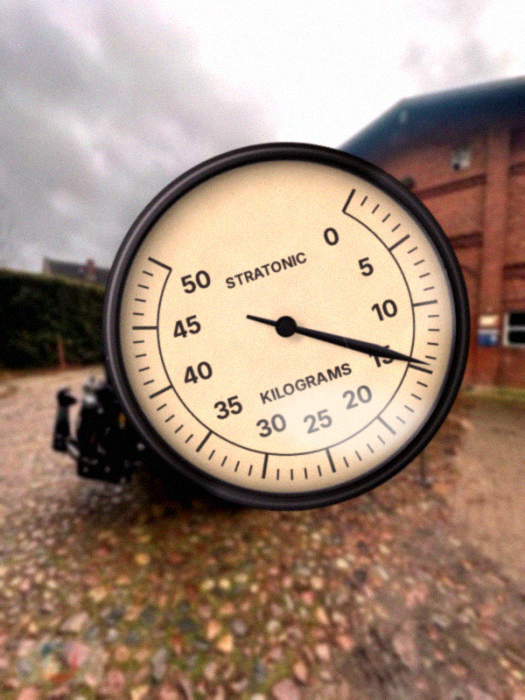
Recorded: 14.5 kg
